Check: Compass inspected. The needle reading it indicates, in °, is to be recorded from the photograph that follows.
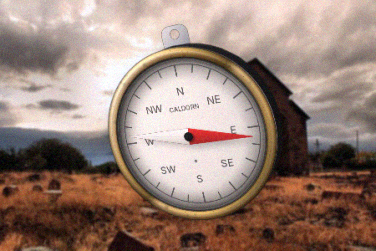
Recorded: 97.5 °
